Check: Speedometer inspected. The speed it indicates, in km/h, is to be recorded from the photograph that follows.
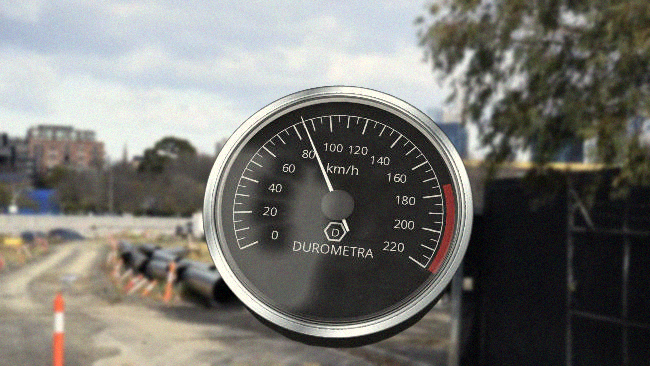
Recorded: 85 km/h
